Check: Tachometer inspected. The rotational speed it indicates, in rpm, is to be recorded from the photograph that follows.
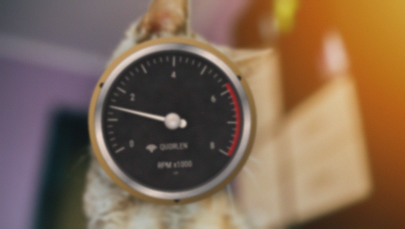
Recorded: 1400 rpm
